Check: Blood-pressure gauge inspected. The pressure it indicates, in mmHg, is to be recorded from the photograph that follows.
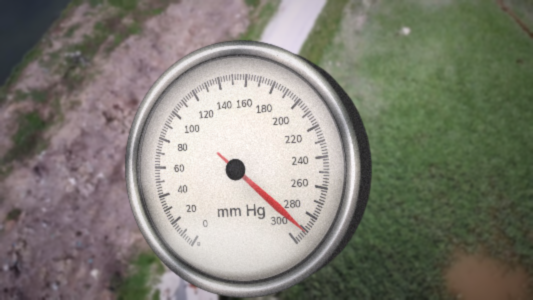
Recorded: 290 mmHg
